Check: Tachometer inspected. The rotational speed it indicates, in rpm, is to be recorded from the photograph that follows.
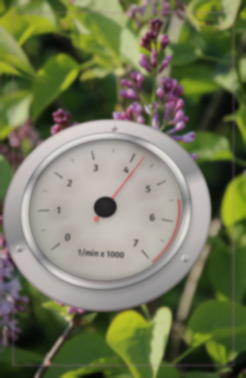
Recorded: 4250 rpm
